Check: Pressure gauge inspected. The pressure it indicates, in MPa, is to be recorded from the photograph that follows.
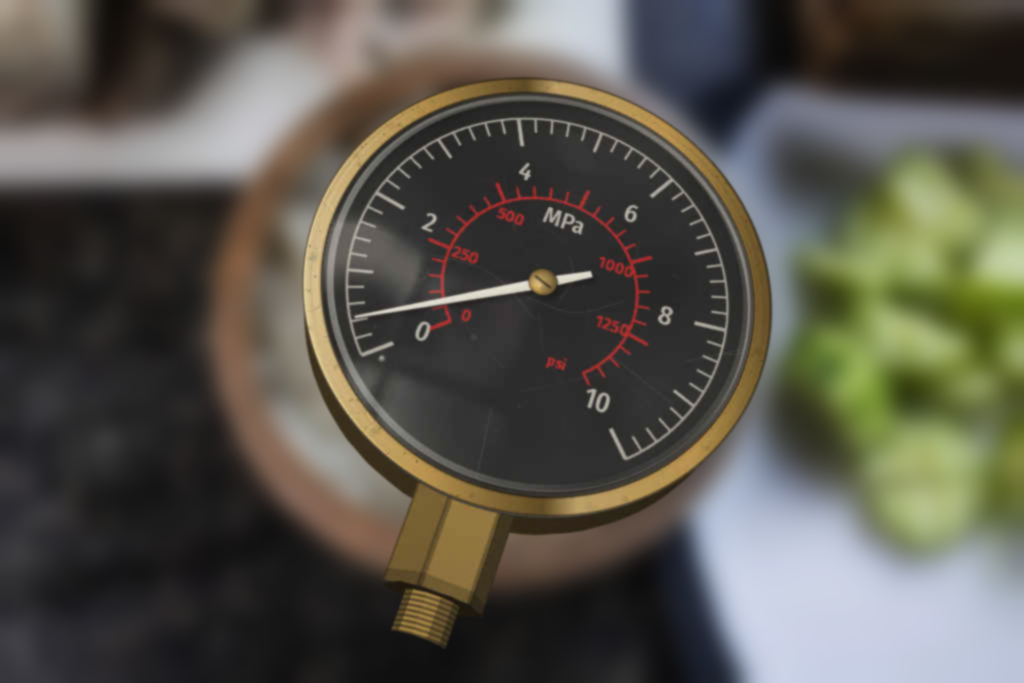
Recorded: 0.4 MPa
